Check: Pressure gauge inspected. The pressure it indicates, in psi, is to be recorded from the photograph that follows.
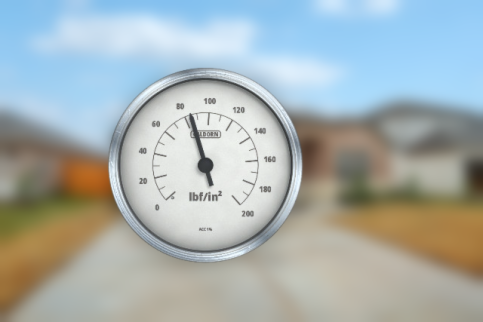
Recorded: 85 psi
